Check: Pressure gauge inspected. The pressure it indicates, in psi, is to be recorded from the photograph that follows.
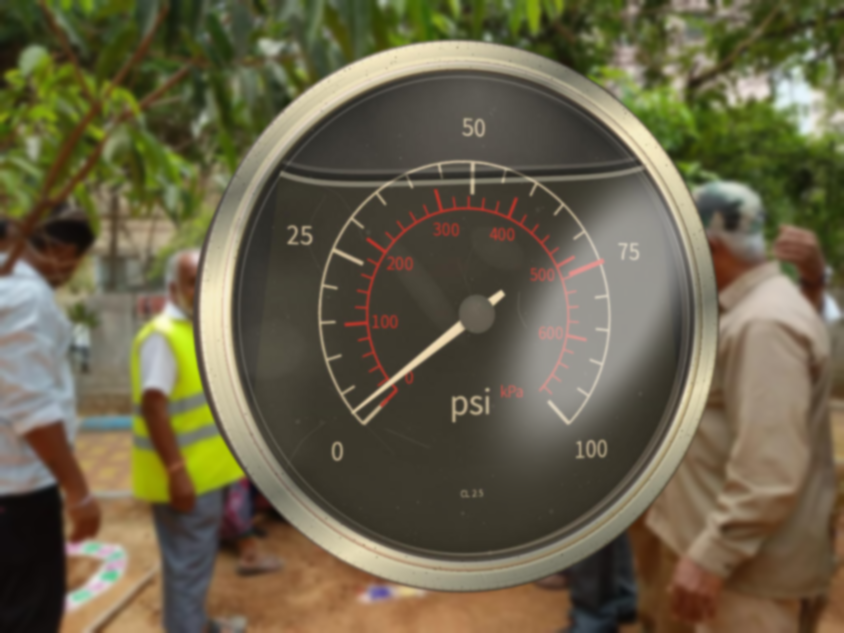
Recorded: 2.5 psi
